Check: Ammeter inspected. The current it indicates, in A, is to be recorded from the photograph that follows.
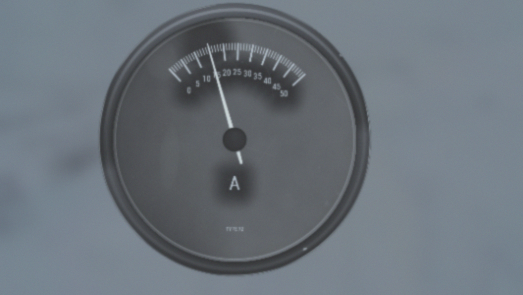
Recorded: 15 A
